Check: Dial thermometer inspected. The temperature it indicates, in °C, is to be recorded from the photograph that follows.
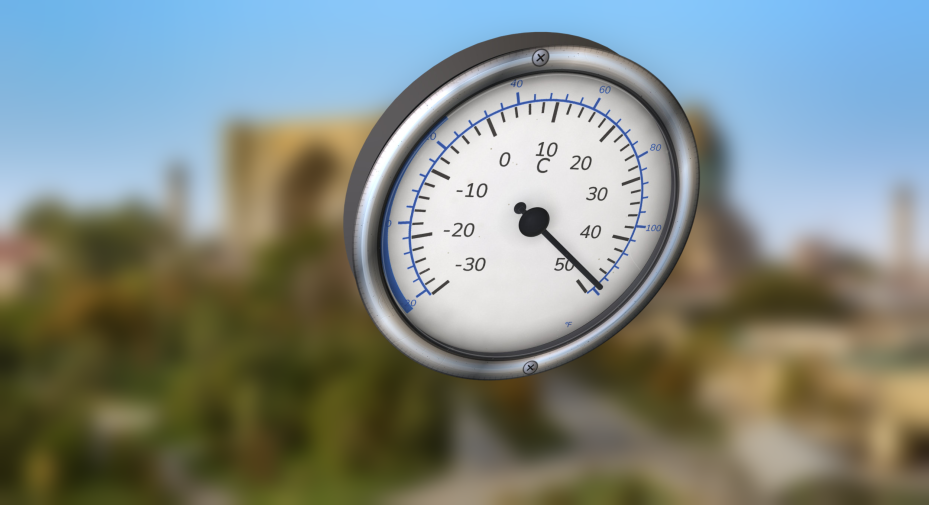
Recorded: 48 °C
